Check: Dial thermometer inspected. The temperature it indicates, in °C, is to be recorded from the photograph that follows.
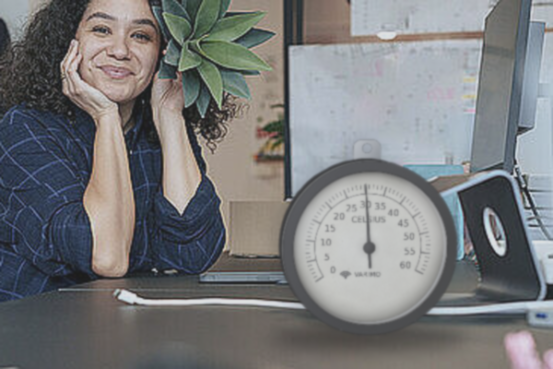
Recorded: 30 °C
